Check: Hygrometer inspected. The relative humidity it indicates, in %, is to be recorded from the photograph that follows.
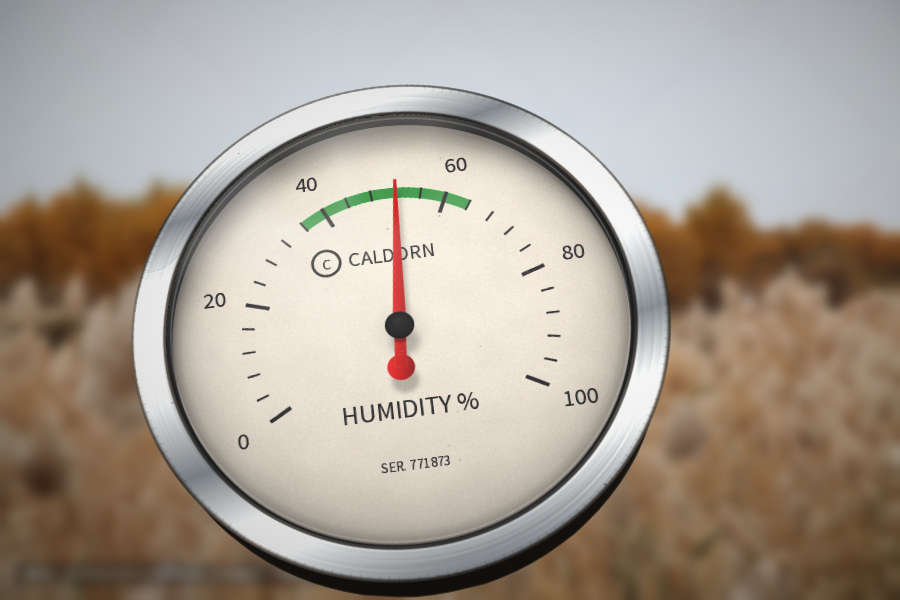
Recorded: 52 %
